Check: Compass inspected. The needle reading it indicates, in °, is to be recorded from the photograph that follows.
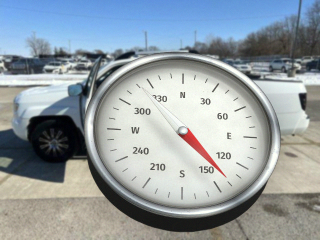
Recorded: 140 °
